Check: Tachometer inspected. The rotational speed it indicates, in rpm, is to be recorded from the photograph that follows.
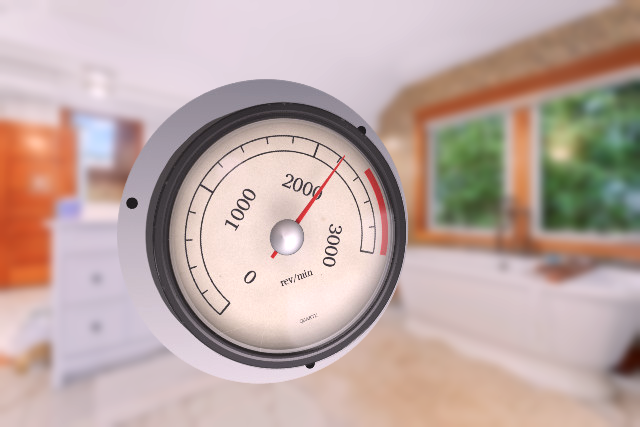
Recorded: 2200 rpm
